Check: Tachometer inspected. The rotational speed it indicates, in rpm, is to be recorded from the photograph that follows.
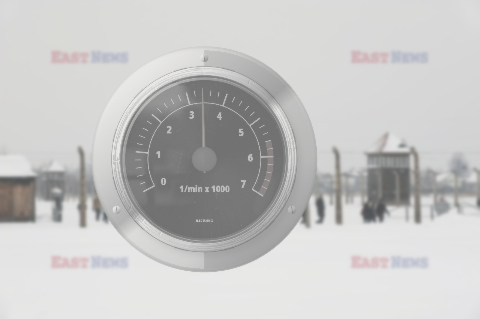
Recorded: 3400 rpm
